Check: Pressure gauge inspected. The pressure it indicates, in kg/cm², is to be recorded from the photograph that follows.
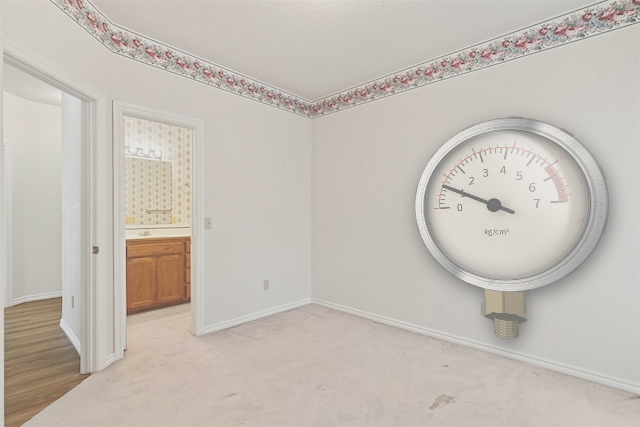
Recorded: 1 kg/cm²
